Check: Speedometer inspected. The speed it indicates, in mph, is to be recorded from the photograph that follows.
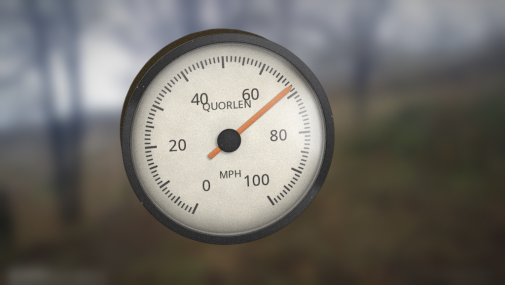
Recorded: 68 mph
